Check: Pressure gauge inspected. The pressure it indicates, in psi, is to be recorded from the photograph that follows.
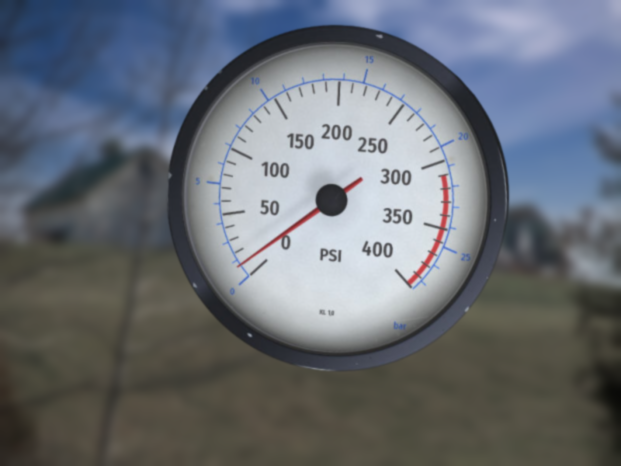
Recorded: 10 psi
